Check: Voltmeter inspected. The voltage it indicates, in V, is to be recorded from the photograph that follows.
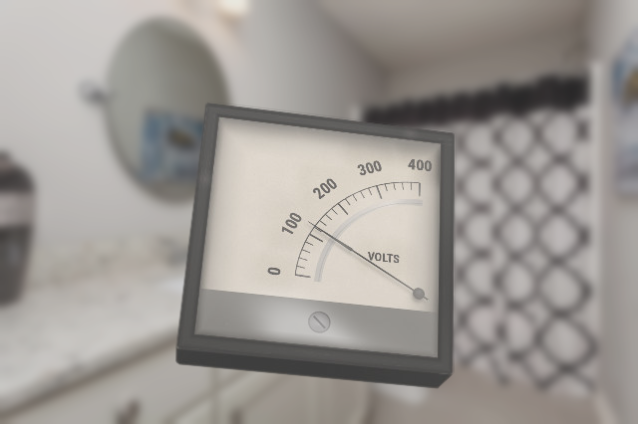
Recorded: 120 V
